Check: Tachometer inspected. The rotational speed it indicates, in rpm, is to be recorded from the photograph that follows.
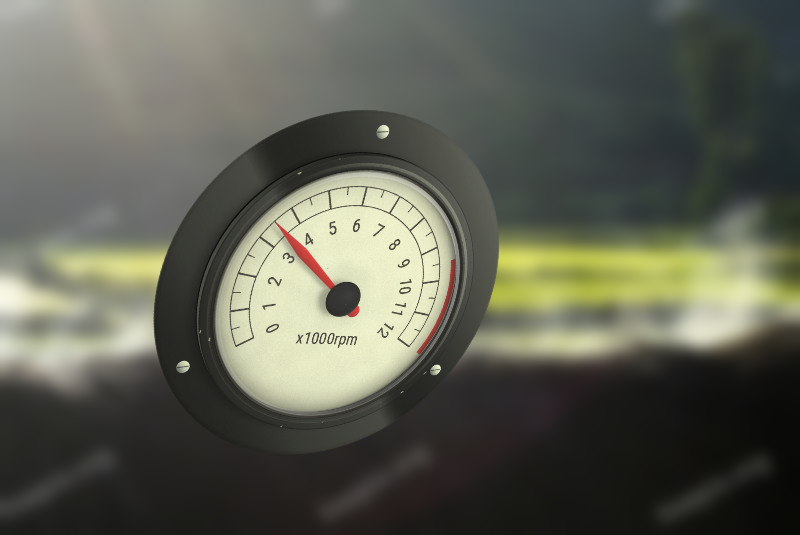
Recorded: 3500 rpm
